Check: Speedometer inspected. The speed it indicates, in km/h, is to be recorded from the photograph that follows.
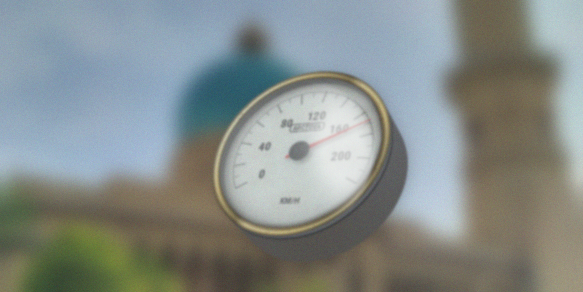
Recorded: 170 km/h
